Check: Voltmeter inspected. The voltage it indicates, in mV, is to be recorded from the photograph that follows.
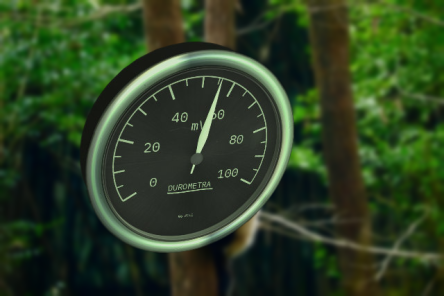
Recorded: 55 mV
